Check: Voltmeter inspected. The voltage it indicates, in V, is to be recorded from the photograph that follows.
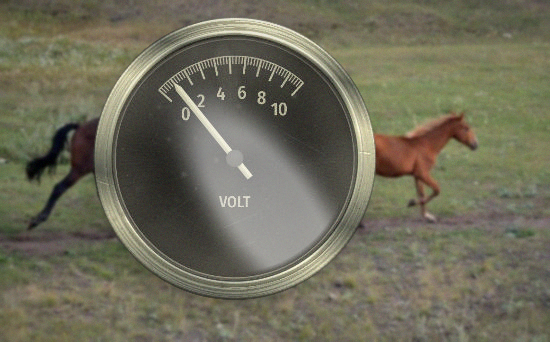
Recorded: 1 V
